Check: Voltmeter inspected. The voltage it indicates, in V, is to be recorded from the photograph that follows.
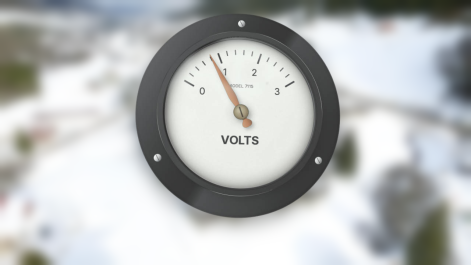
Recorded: 0.8 V
